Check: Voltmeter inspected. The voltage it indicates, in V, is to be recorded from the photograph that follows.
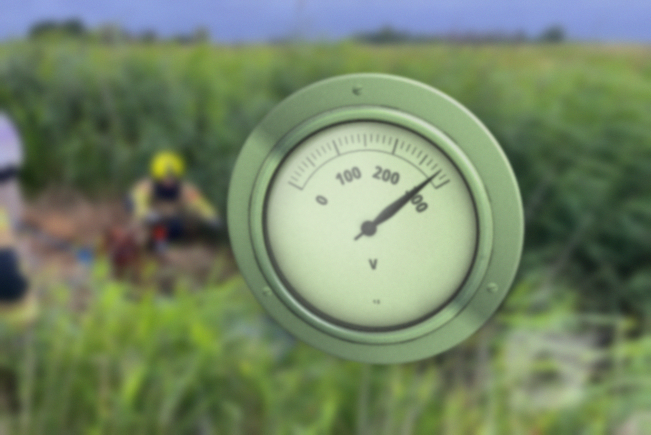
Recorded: 280 V
